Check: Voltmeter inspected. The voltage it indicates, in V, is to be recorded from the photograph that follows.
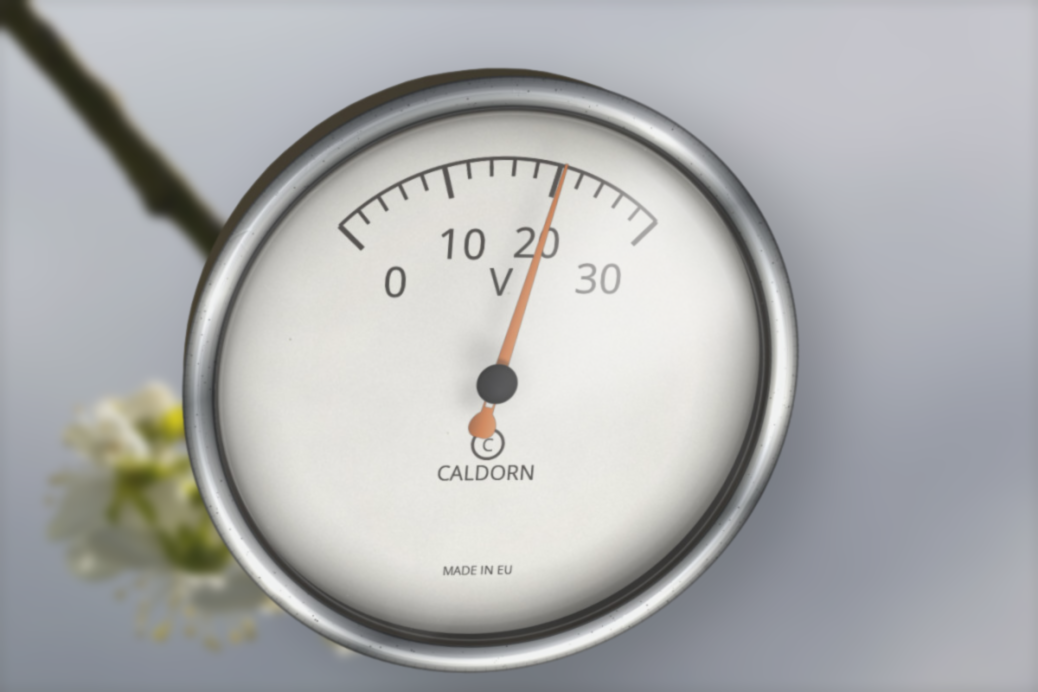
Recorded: 20 V
